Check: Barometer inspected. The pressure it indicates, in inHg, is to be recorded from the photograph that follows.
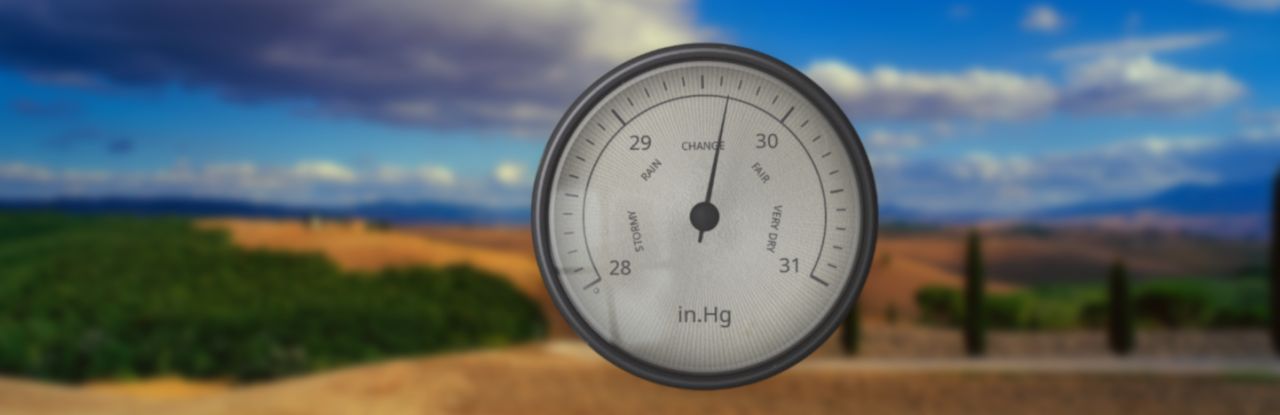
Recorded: 29.65 inHg
